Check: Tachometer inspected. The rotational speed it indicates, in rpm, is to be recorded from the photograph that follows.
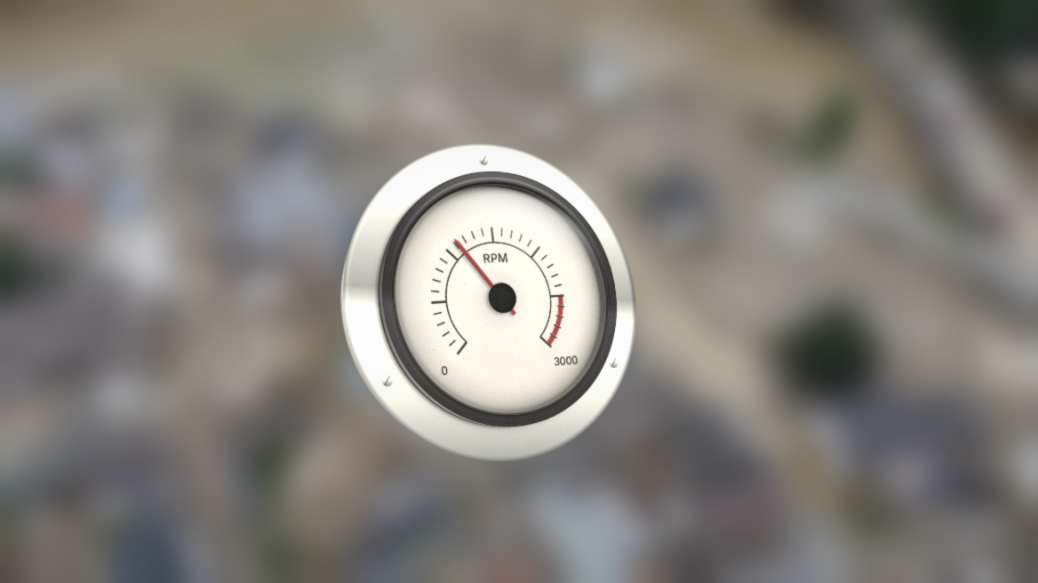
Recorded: 1100 rpm
